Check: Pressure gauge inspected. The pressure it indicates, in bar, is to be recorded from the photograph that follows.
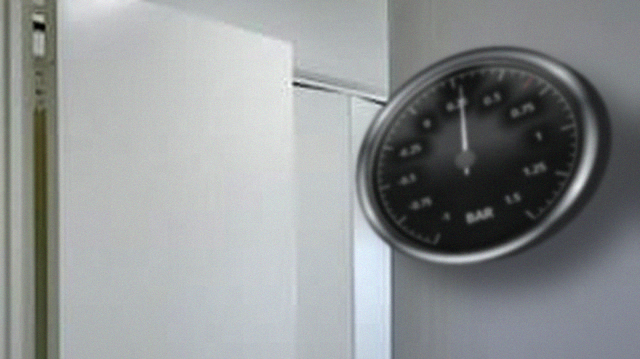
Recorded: 0.3 bar
